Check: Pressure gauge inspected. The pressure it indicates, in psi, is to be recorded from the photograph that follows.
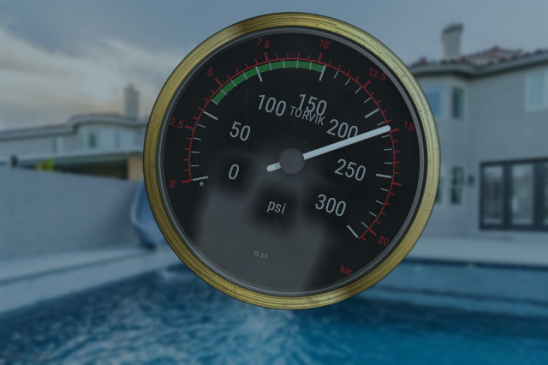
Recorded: 215 psi
